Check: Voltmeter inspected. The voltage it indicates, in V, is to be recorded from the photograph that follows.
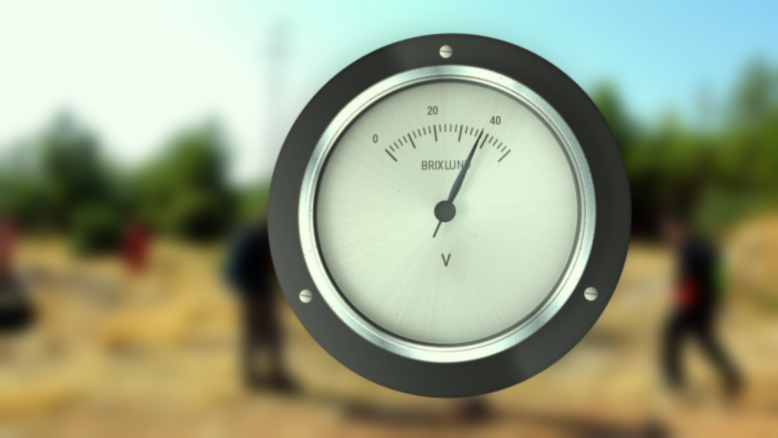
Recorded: 38 V
